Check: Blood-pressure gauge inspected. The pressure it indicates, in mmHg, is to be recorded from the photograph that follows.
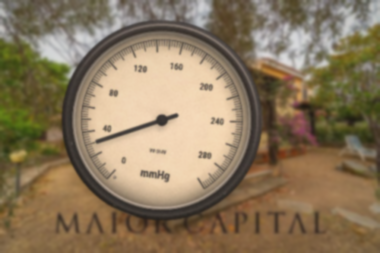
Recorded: 30 mmHg
